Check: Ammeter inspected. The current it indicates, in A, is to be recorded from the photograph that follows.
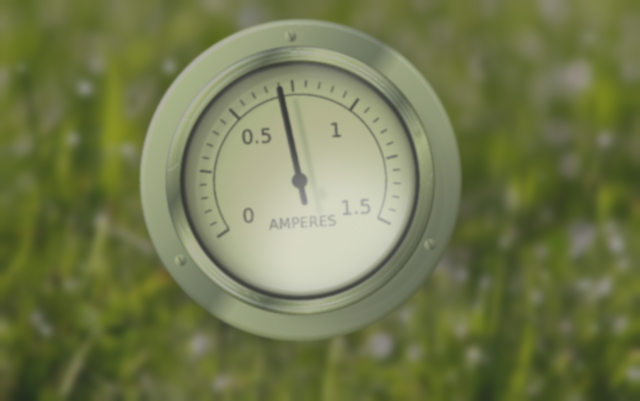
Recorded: 0.7 A
